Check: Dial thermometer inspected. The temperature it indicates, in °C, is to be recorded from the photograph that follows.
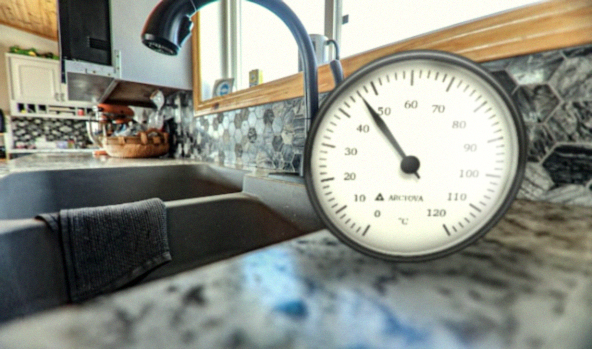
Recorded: 46 °C
